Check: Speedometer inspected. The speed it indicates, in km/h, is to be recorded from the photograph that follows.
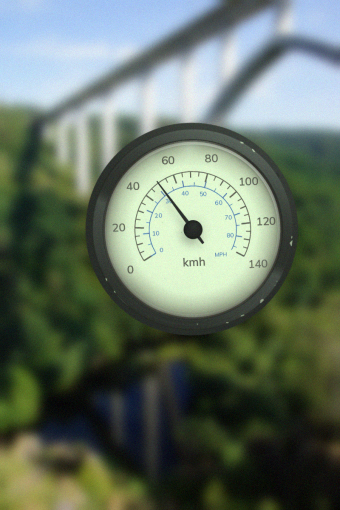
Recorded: 50 km/h
